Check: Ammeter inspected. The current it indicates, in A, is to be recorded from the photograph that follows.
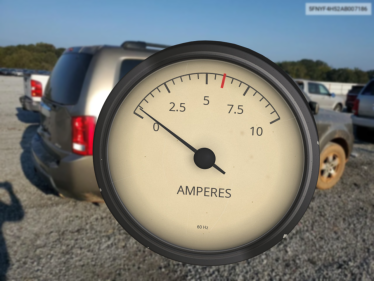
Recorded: 0.5 A
